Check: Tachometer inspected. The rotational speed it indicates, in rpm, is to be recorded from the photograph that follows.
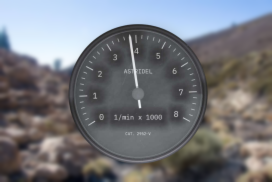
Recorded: 3800 rpm
